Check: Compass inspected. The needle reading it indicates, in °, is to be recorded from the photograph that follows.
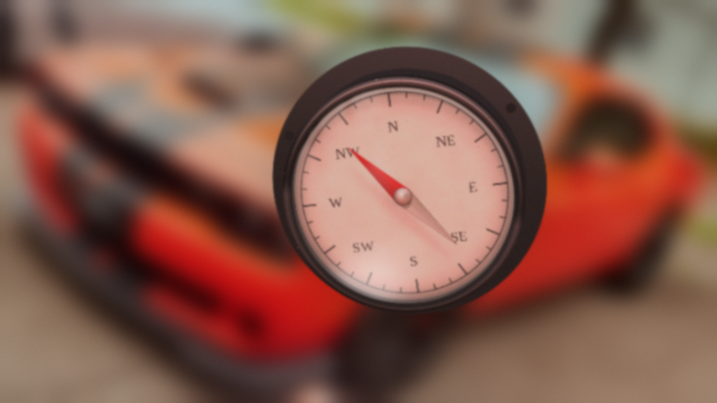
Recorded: 320 °
